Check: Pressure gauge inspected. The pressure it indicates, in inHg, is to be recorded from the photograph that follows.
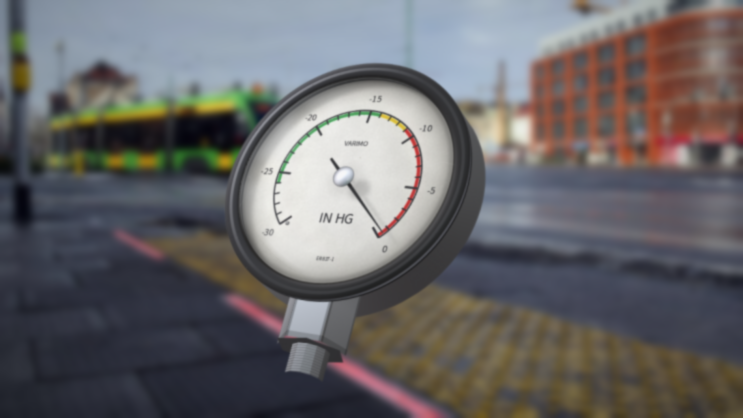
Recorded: -0.5 inHg
